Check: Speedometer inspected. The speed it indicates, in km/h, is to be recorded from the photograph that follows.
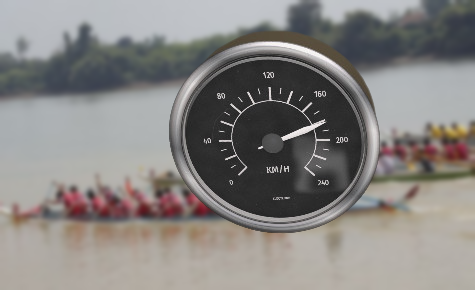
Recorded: 180 km/h
